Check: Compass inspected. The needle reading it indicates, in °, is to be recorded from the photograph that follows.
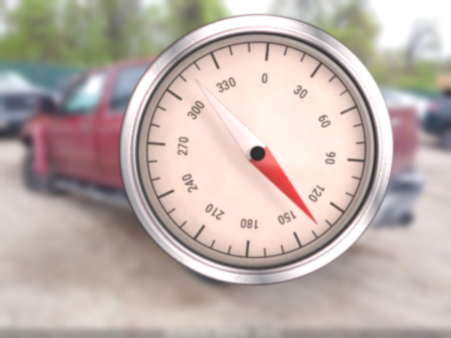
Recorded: 135 °
